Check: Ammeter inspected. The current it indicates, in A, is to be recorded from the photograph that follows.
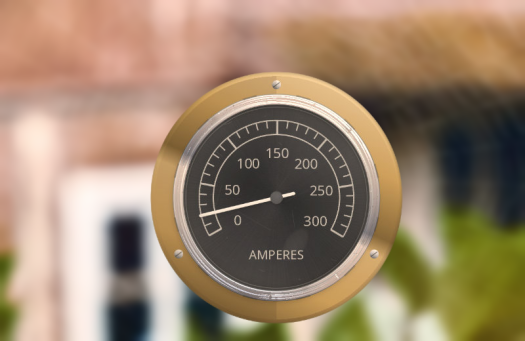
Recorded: 20 A
